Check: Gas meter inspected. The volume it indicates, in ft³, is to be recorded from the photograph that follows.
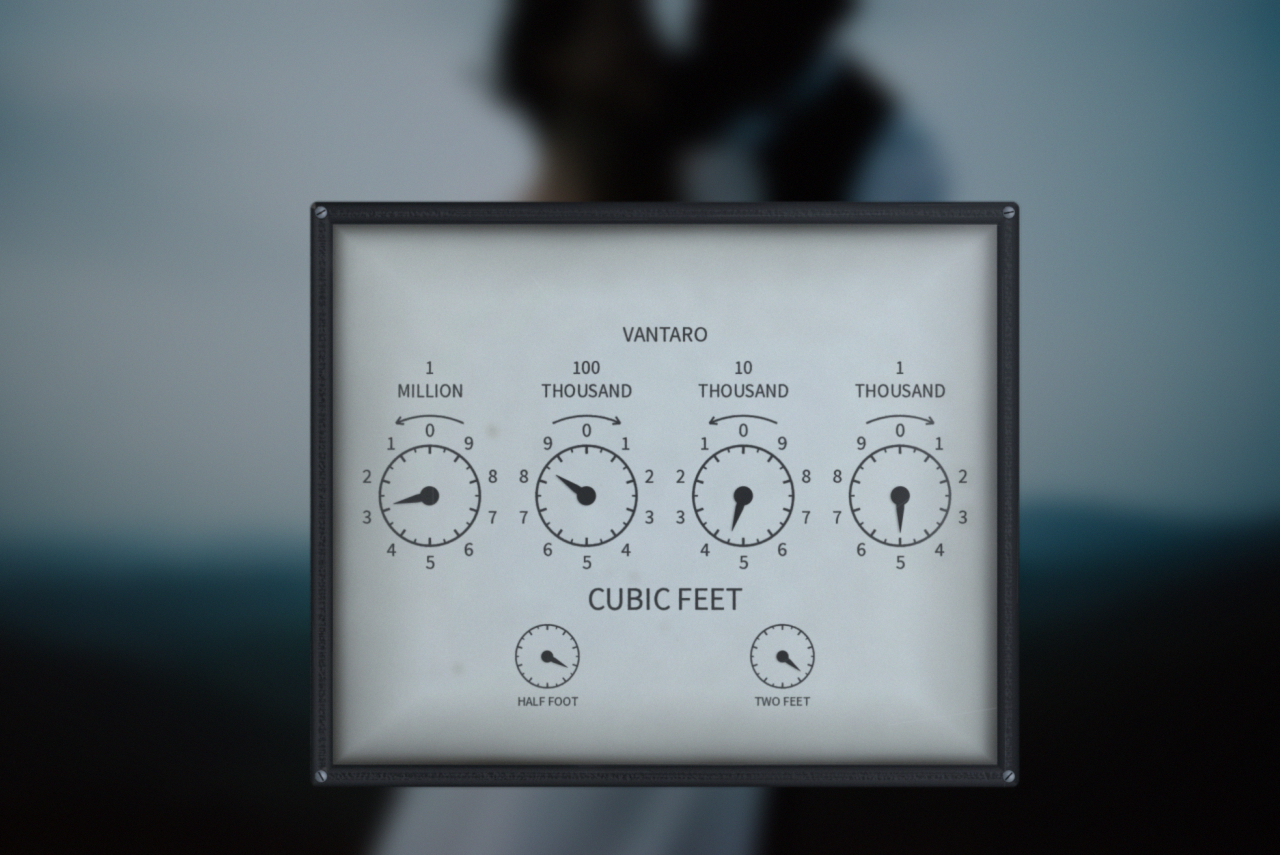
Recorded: 284500 ft³
